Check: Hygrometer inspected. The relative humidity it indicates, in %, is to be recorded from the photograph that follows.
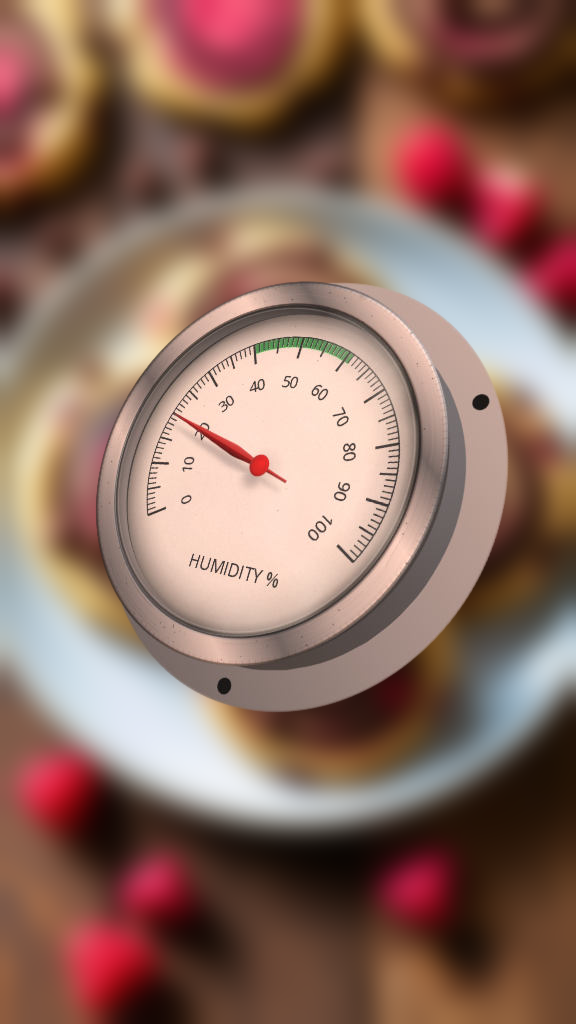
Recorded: 20 %
